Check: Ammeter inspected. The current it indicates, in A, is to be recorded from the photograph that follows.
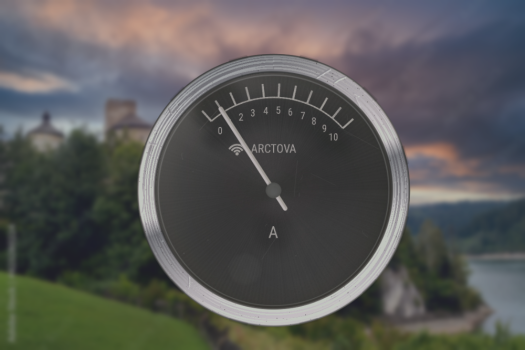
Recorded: 1 A
